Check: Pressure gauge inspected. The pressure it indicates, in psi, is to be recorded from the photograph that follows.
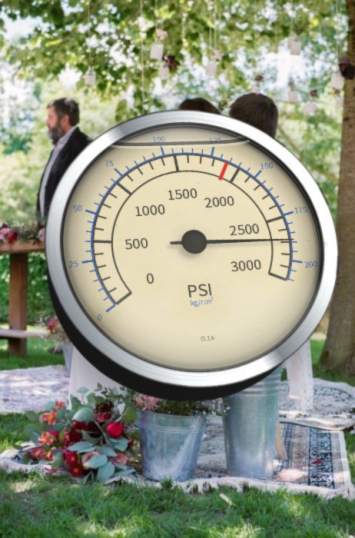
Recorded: 2700 psi
